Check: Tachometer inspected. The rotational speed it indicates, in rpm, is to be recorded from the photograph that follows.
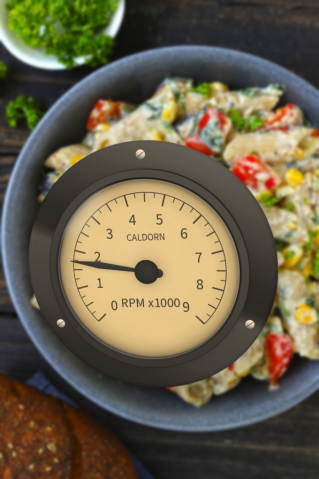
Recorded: 1750 rpm
